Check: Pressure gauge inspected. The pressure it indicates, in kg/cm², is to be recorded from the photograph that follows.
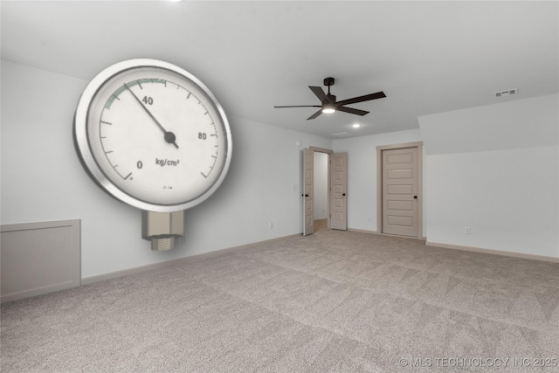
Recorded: 35 kg/cm²
